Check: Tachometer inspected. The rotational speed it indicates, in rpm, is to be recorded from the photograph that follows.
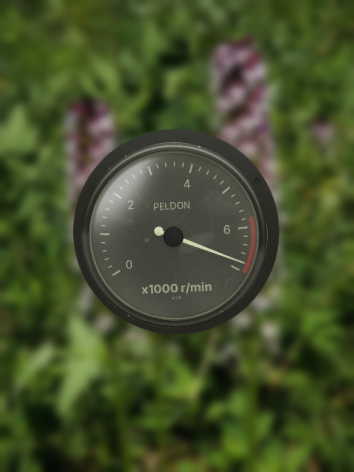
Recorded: 6800 rpm
